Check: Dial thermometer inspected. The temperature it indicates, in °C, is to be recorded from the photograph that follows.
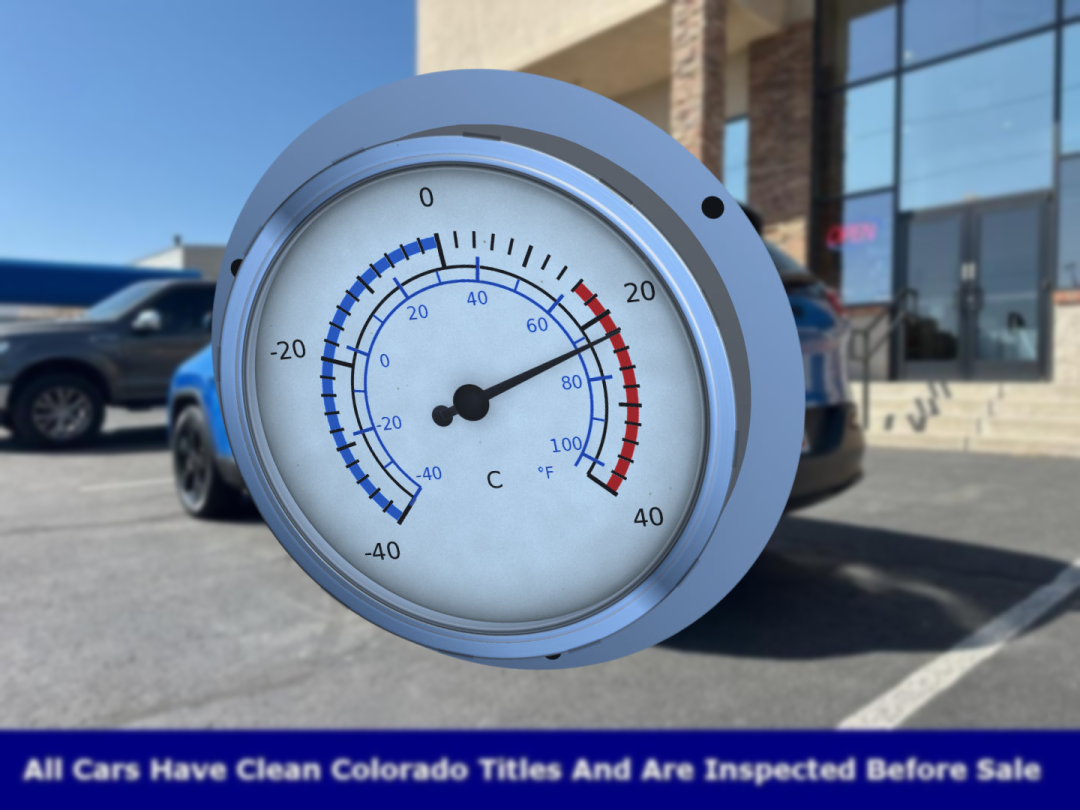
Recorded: 22 °C
